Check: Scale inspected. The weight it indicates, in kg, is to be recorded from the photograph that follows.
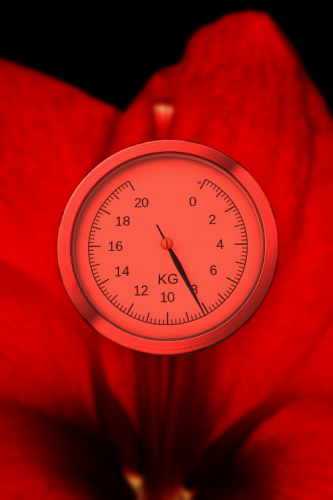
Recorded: 8.2 kg
